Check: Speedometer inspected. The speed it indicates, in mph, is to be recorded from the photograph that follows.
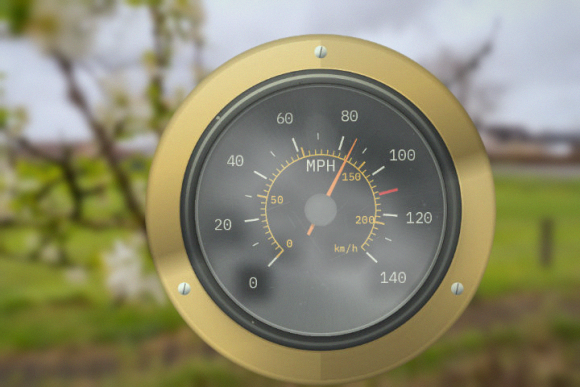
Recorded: 85 mph
